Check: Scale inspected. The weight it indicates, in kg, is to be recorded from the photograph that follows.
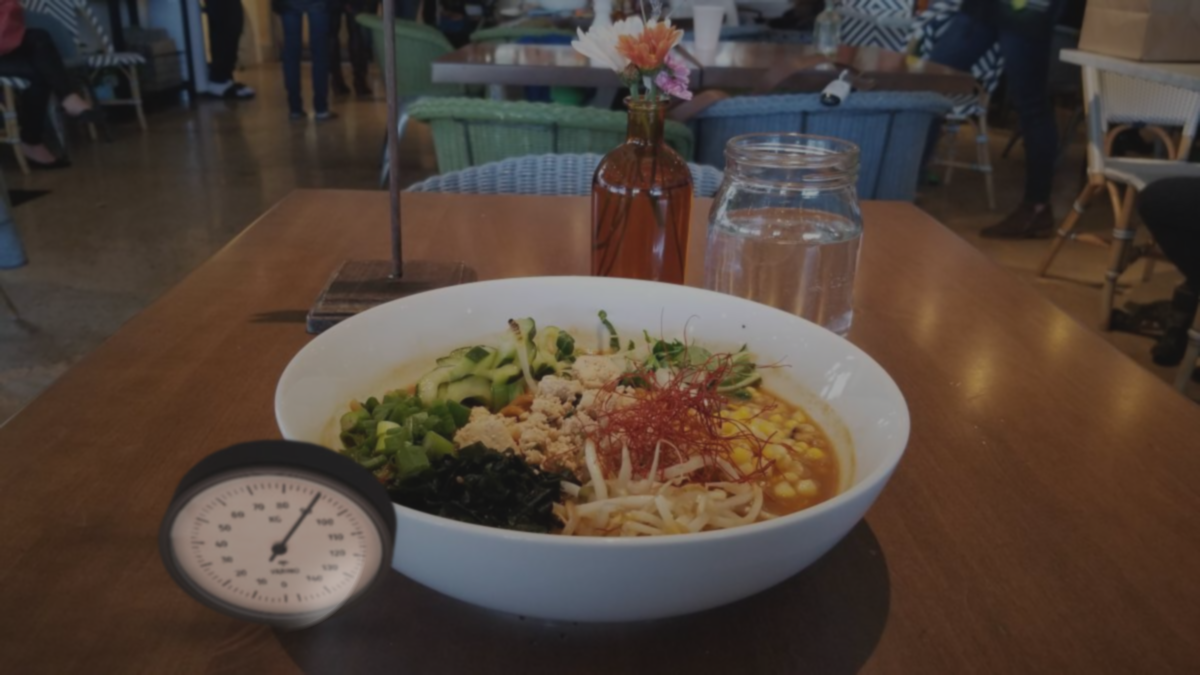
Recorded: 90 kg
